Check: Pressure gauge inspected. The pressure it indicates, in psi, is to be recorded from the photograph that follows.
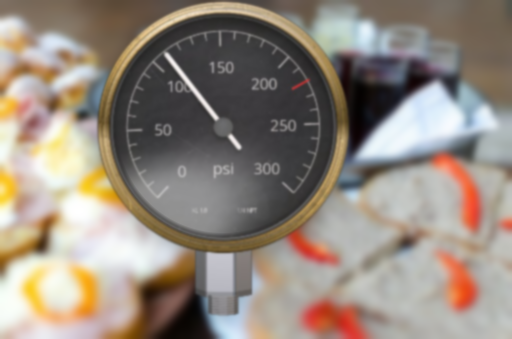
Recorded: 110 psi
